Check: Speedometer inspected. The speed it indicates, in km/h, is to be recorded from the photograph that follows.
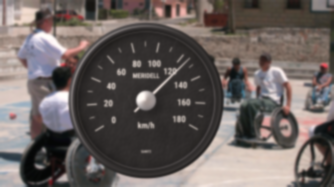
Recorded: 125 km/h
